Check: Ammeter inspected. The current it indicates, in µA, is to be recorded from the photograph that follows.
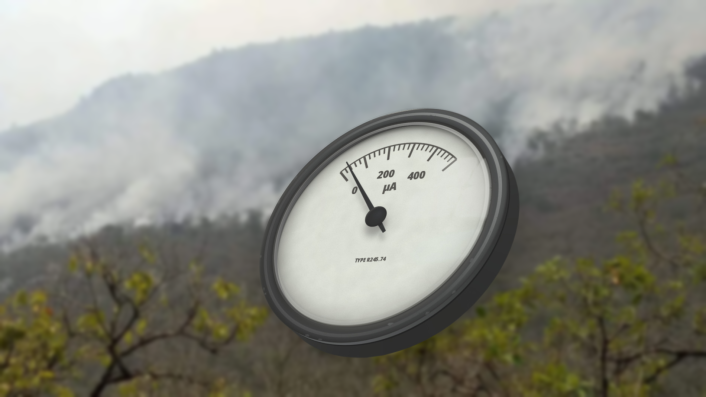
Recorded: 40 µA
